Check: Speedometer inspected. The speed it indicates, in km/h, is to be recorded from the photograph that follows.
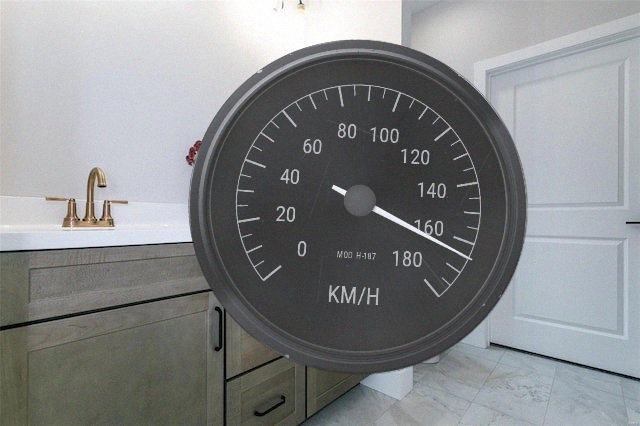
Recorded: 165 km/h
